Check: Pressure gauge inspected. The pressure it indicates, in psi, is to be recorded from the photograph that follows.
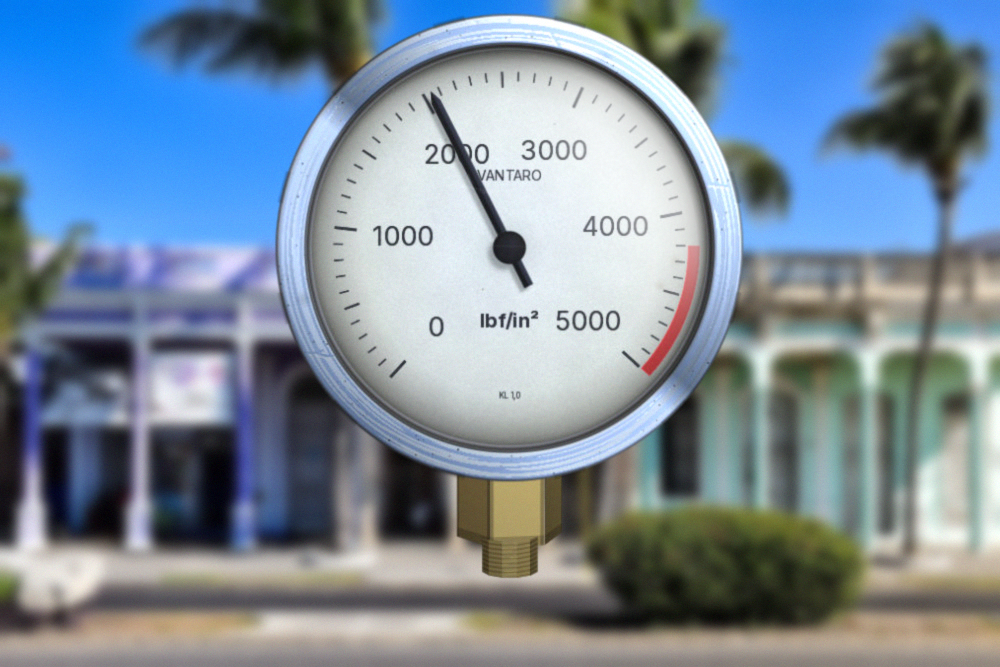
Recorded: 2050 psi
